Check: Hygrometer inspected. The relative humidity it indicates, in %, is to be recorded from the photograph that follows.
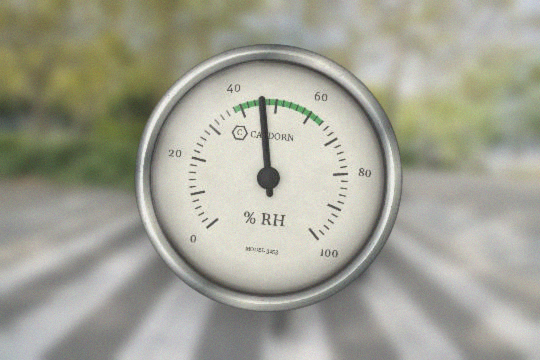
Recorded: 46 %
